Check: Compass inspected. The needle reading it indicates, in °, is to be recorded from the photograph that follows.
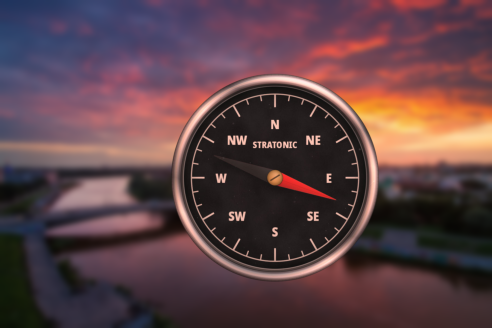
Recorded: 110 °
